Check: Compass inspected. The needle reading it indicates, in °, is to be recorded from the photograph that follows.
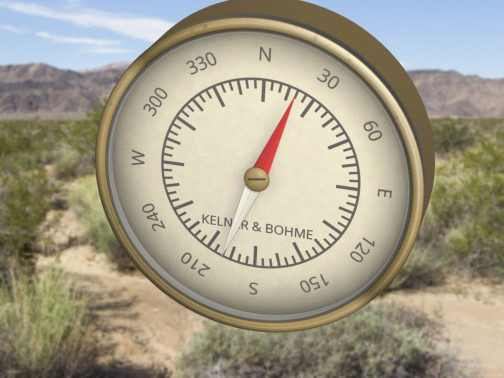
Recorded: 20 °
